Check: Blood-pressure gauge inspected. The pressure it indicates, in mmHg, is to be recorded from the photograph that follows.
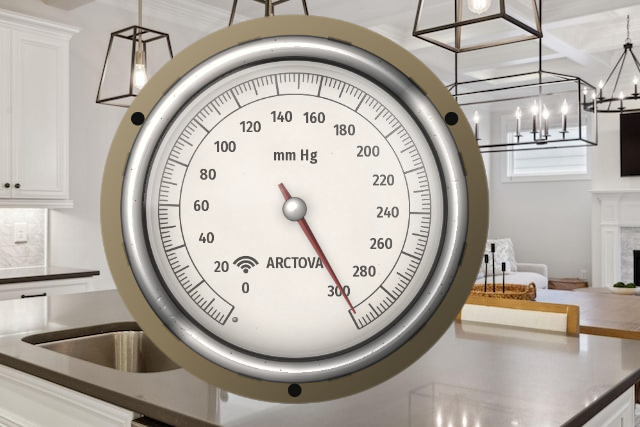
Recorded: 298 mmHg
